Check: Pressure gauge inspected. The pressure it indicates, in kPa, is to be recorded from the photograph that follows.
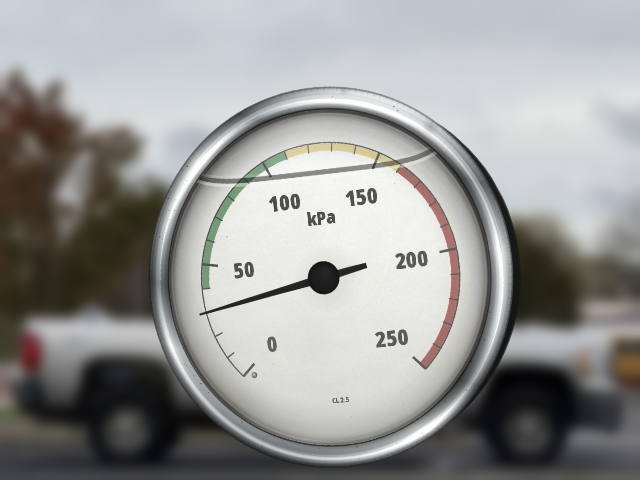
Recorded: 30 kPa
